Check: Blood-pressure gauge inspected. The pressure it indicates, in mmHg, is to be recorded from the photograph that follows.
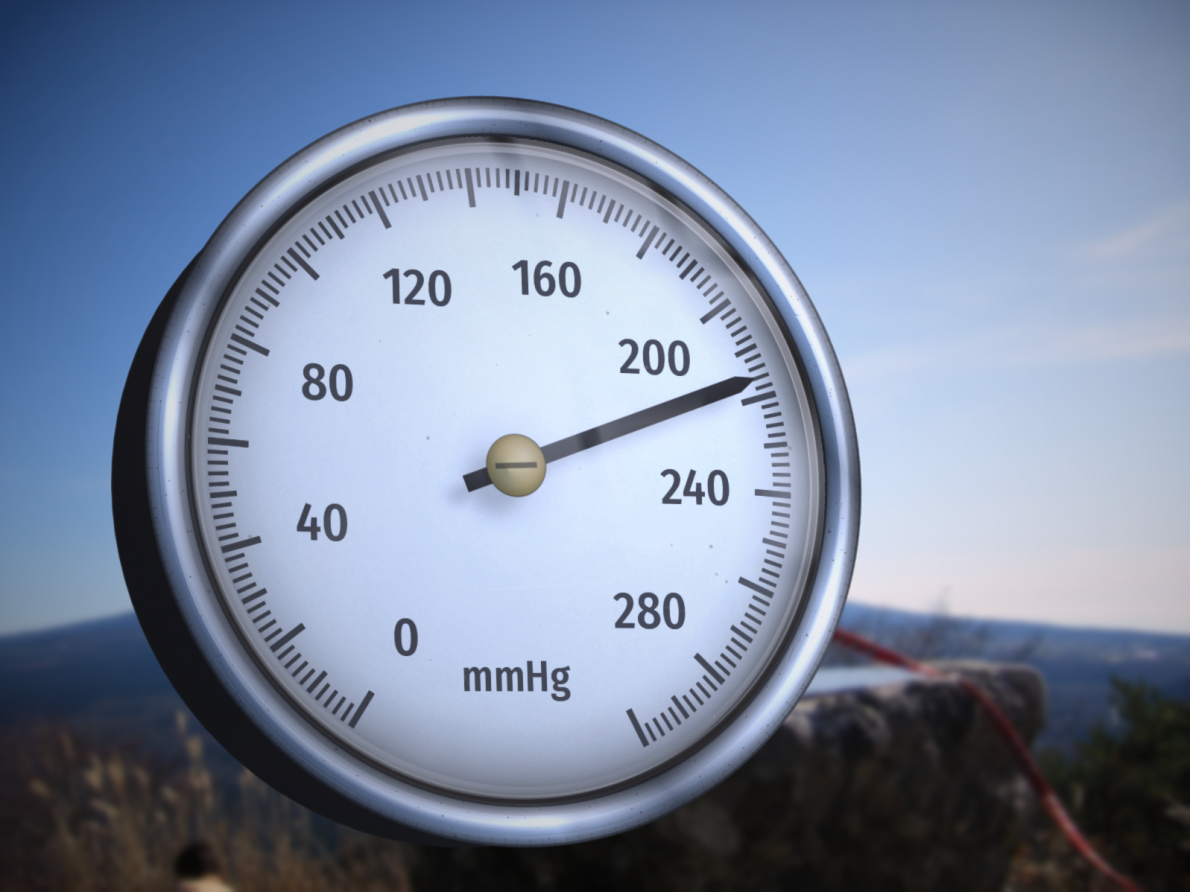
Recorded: 216 mmHg
